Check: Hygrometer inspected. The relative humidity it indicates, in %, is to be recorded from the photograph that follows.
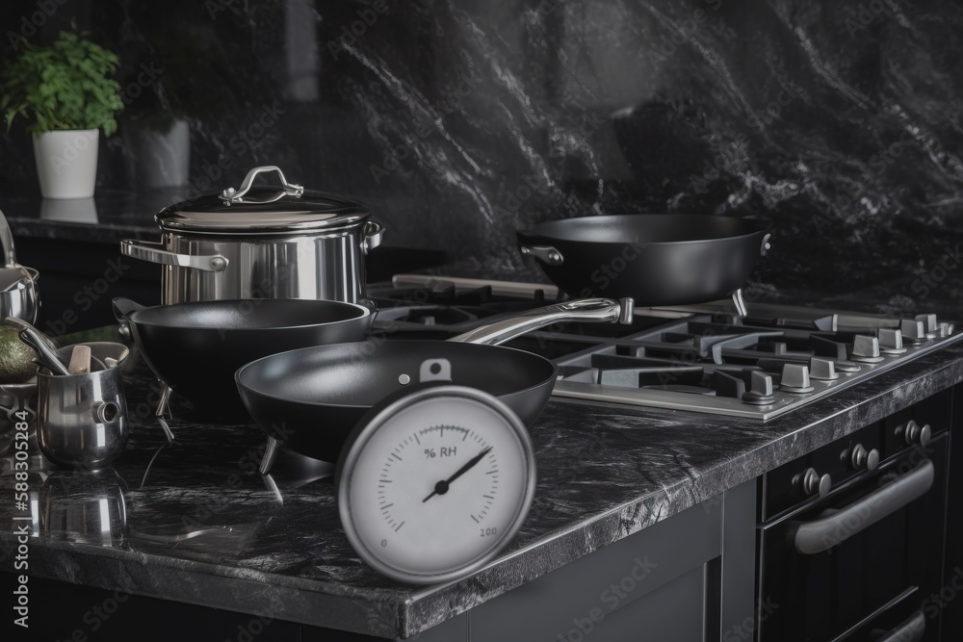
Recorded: 70 %
